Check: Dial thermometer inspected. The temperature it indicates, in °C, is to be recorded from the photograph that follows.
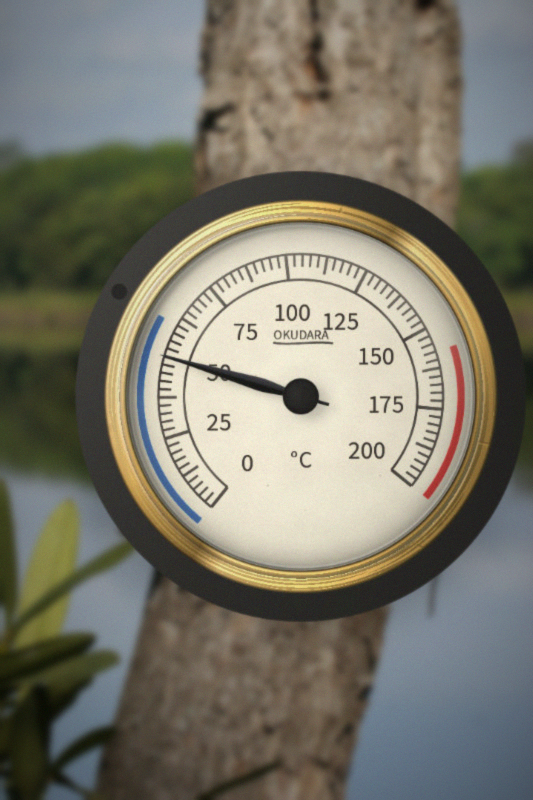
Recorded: 50 °C
